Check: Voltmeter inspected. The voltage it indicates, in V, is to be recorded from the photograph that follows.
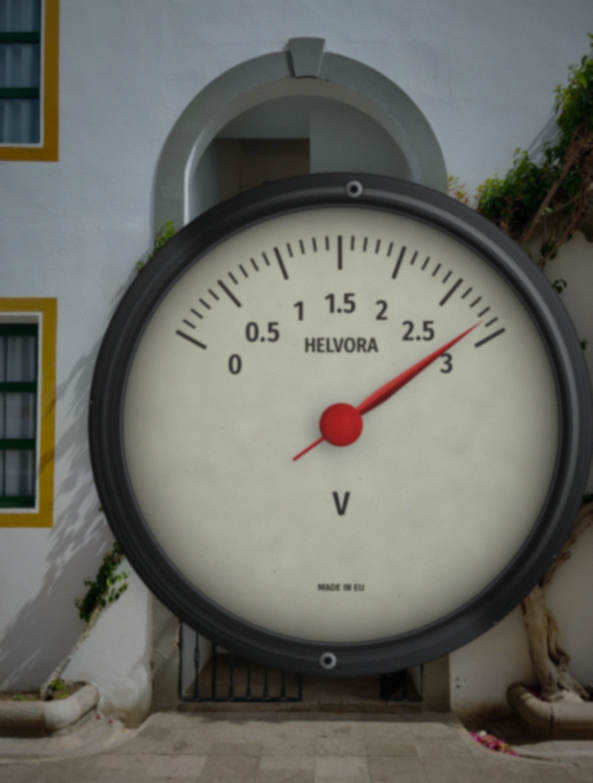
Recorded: 2.85 V
